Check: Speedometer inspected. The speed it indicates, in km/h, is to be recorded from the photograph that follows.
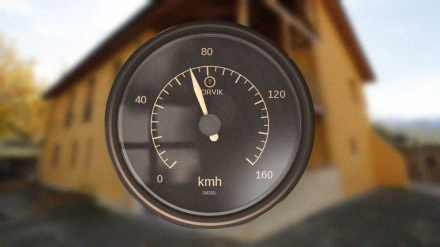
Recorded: 70 km/h
